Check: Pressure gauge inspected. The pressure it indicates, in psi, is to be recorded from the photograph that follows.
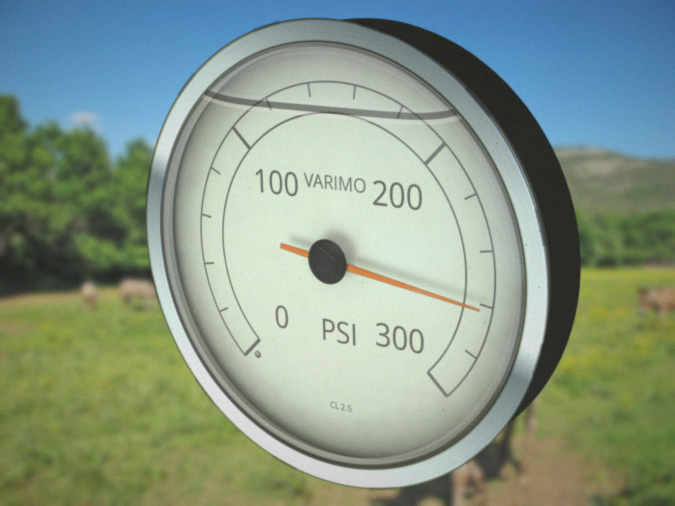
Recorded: 260 psi
